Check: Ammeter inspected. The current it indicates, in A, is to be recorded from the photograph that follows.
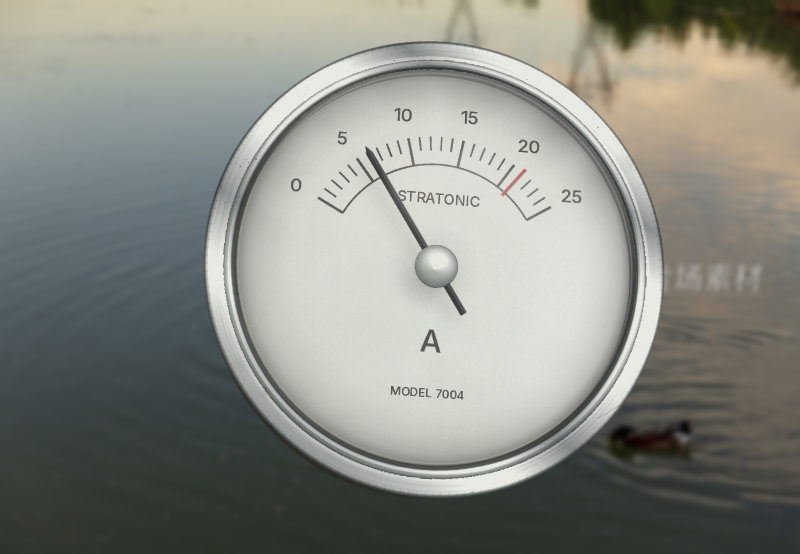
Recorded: 6 A
